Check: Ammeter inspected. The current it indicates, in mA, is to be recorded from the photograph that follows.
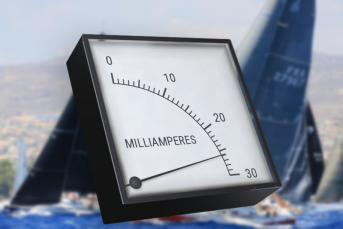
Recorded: 26 mA
